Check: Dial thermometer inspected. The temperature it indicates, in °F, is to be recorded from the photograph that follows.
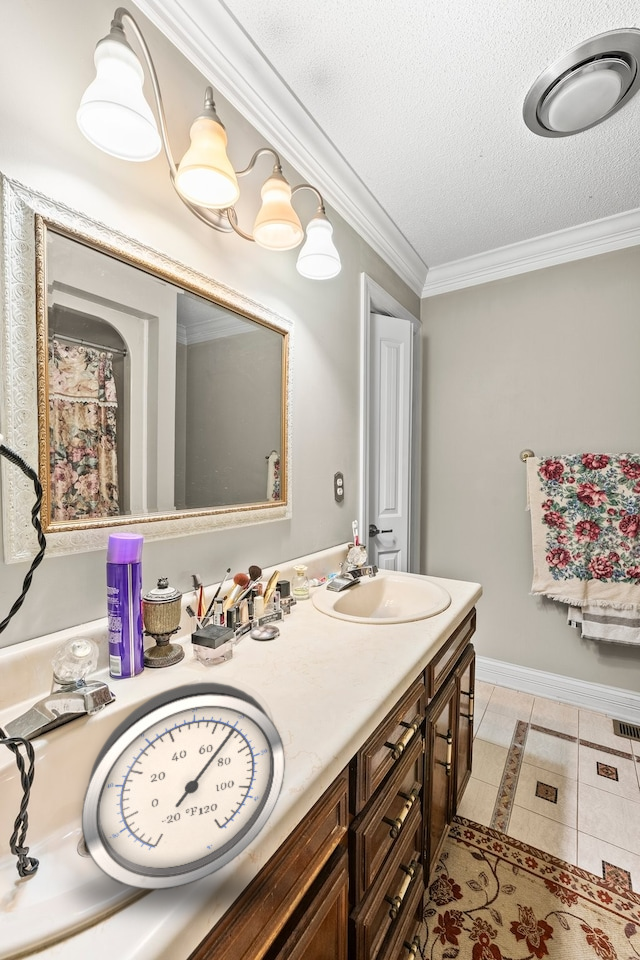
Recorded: 68 °F
